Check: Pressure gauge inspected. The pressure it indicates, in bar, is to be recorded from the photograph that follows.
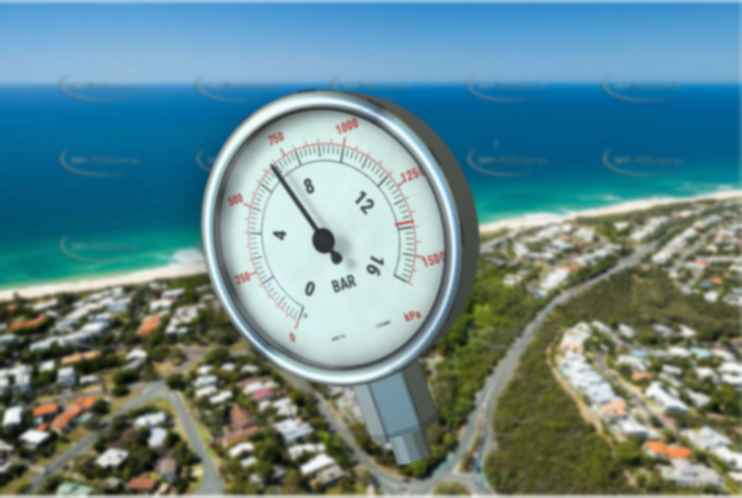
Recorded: 7 bar
